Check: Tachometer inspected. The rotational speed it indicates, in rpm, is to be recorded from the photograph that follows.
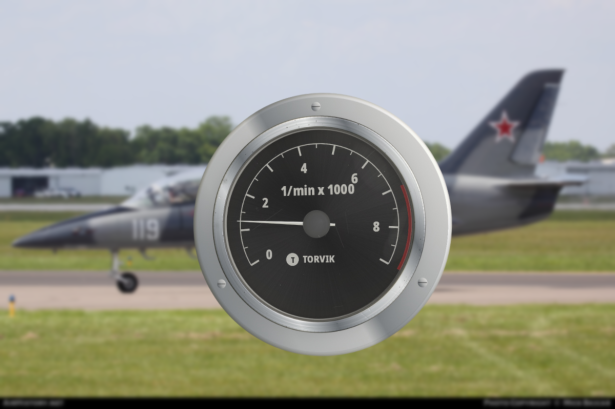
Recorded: 1250 rpm
